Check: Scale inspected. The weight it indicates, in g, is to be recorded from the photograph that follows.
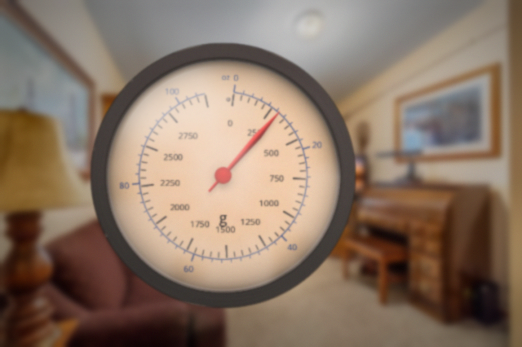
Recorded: 300 g
